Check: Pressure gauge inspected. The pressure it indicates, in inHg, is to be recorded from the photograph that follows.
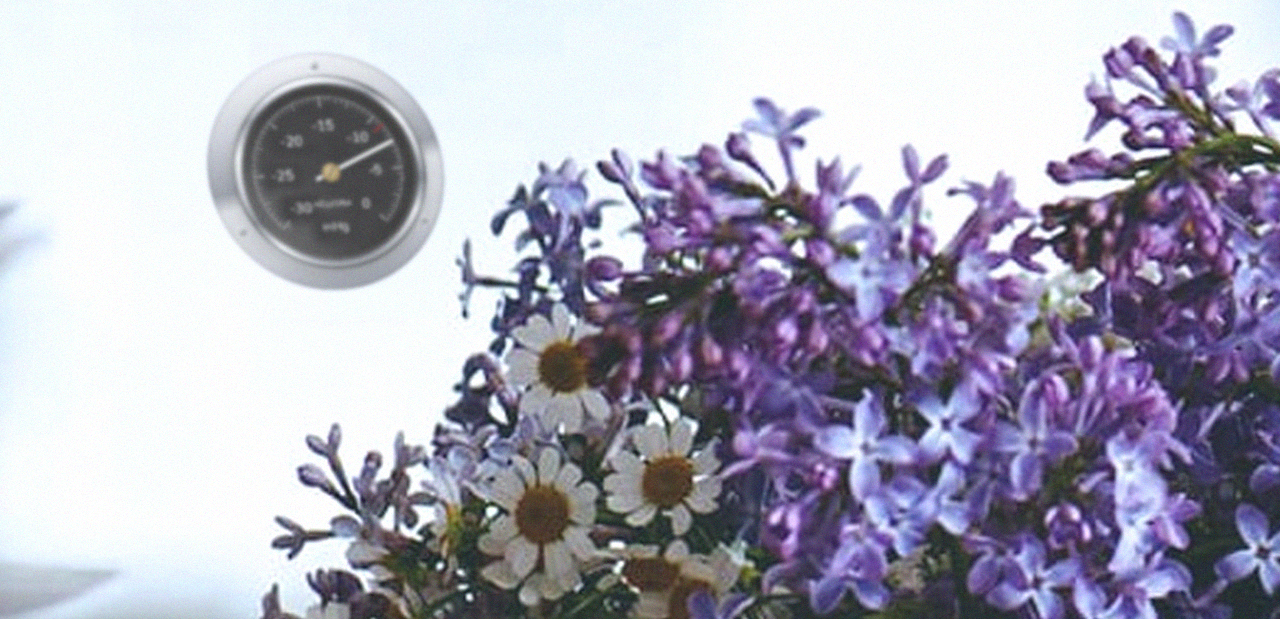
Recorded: -7.5 inHg
